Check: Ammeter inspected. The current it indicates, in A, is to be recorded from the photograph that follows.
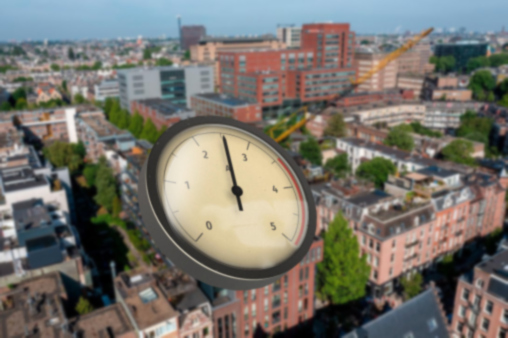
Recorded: 2.5 A
